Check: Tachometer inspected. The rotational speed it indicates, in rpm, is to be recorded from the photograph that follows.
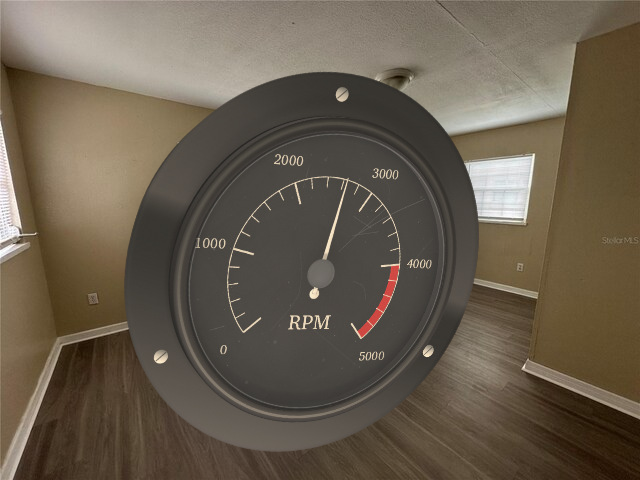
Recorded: 2600 rpm
